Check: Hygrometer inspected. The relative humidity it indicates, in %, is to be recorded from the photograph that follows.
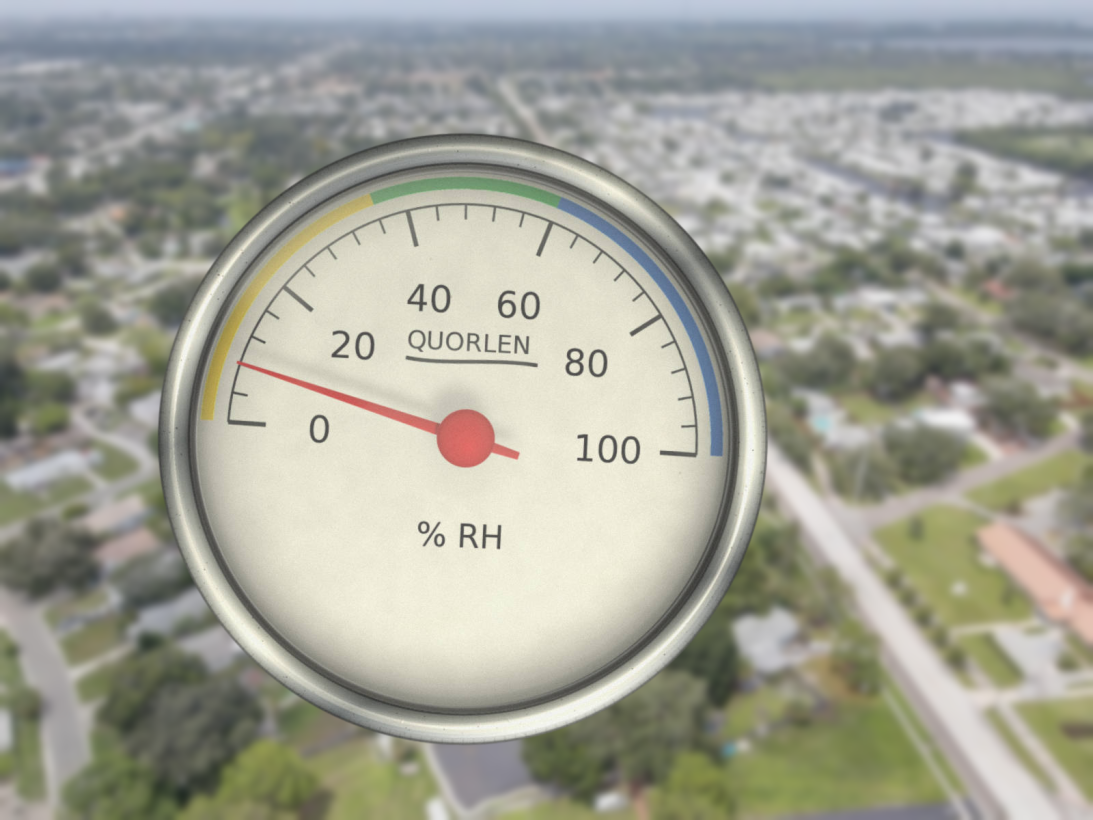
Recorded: 8 %
